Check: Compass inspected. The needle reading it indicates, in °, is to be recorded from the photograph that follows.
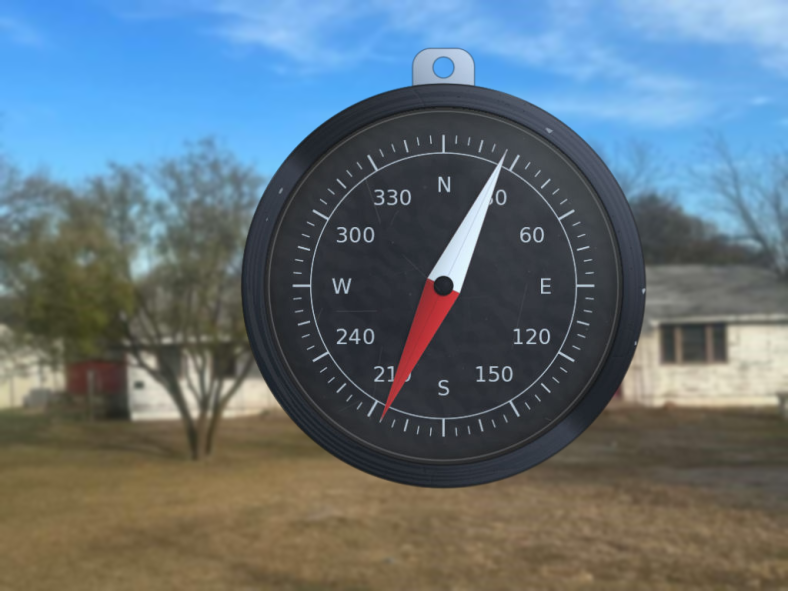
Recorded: 205 °
